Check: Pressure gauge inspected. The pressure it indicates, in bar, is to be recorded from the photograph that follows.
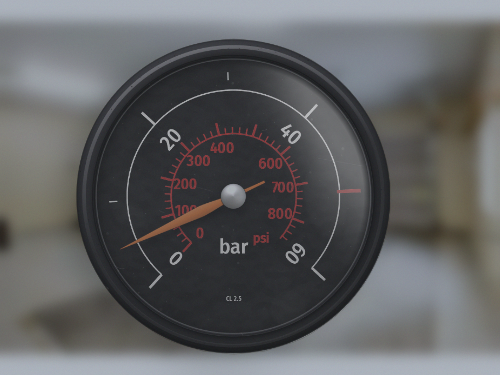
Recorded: 5 bar
